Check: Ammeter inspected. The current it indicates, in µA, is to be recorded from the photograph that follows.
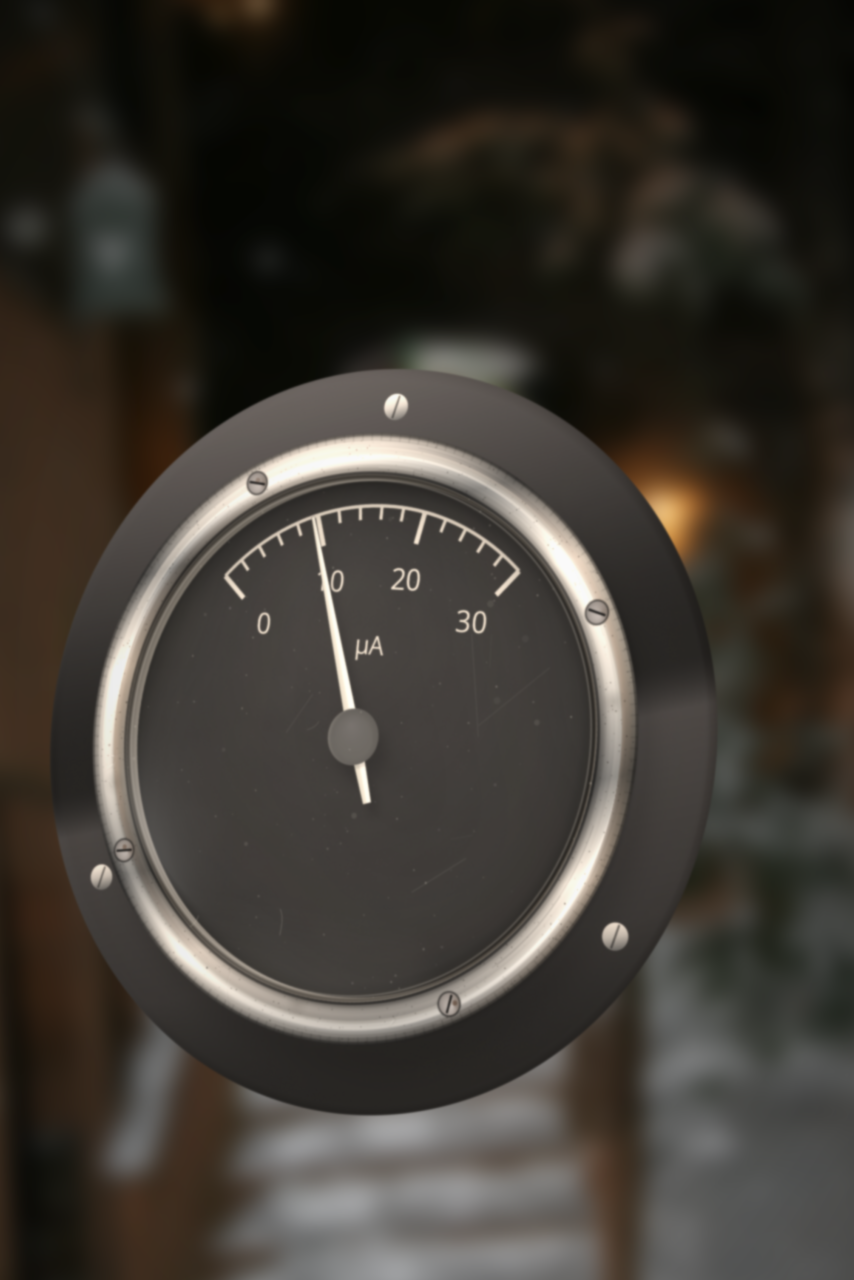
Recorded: 10 µA
